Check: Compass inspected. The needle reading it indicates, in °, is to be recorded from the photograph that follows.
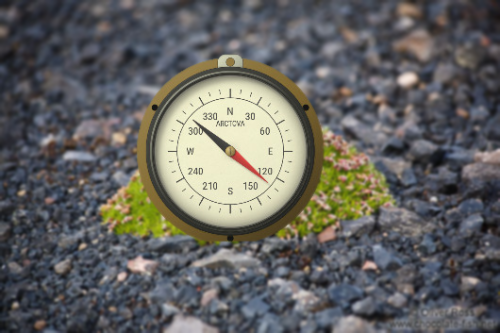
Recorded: 130 °
